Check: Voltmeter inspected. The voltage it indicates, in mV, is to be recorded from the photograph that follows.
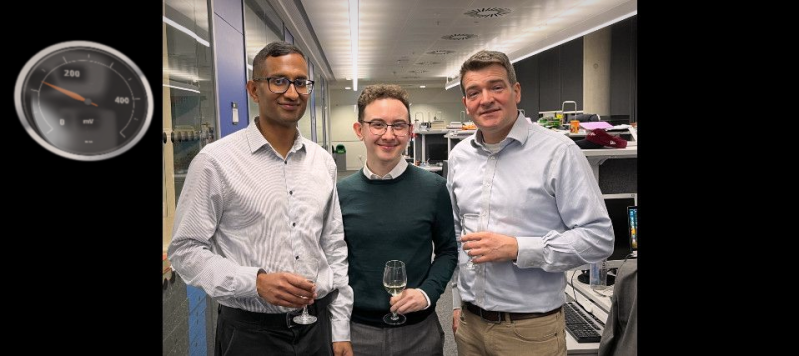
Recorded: 125 mV
